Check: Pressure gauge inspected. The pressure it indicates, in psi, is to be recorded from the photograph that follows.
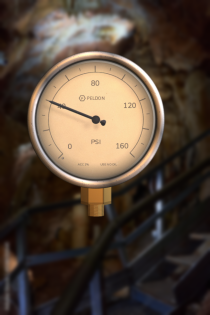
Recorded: 40 psi
